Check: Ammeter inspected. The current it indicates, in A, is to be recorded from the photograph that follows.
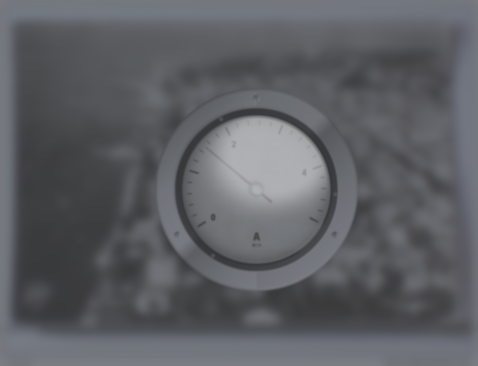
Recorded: 1.5 A
